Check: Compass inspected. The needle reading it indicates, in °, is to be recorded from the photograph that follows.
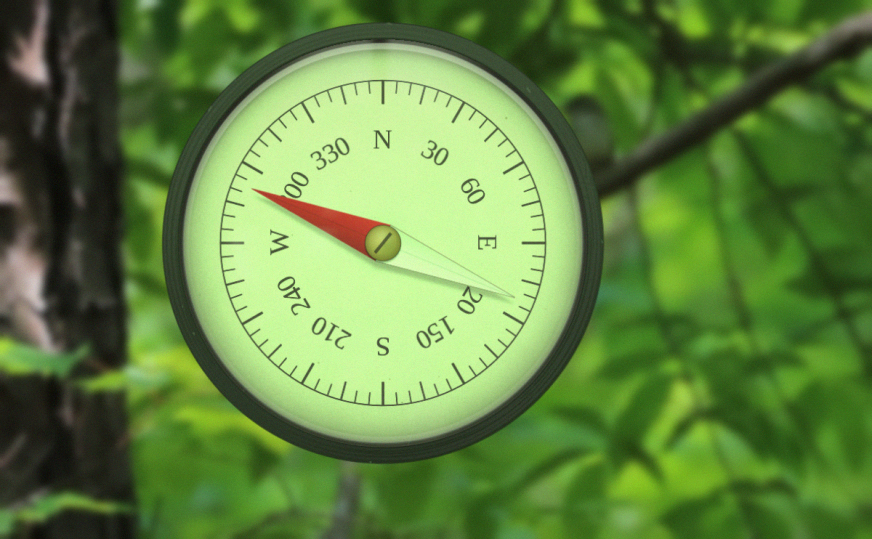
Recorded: 292.5 °
